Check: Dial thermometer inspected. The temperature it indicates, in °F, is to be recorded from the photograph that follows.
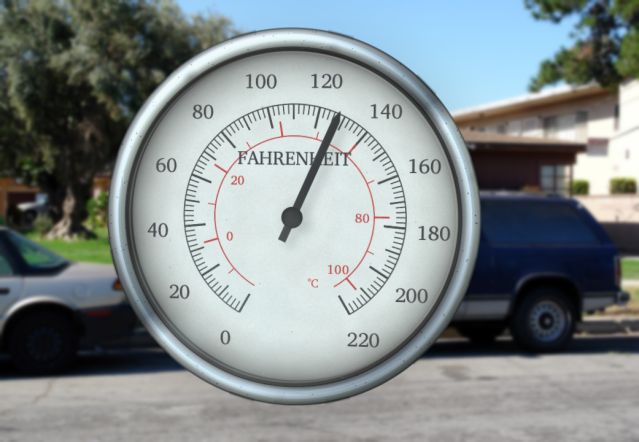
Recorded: 128 °F
